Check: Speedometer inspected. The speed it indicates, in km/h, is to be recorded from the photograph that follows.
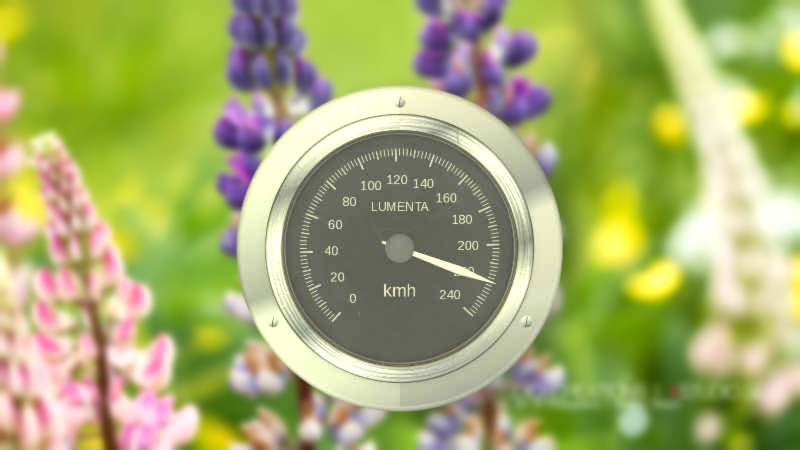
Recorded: 220 km/h
